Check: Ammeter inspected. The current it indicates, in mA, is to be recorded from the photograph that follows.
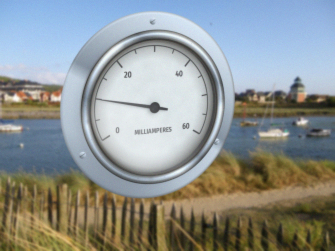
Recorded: 10 mA
